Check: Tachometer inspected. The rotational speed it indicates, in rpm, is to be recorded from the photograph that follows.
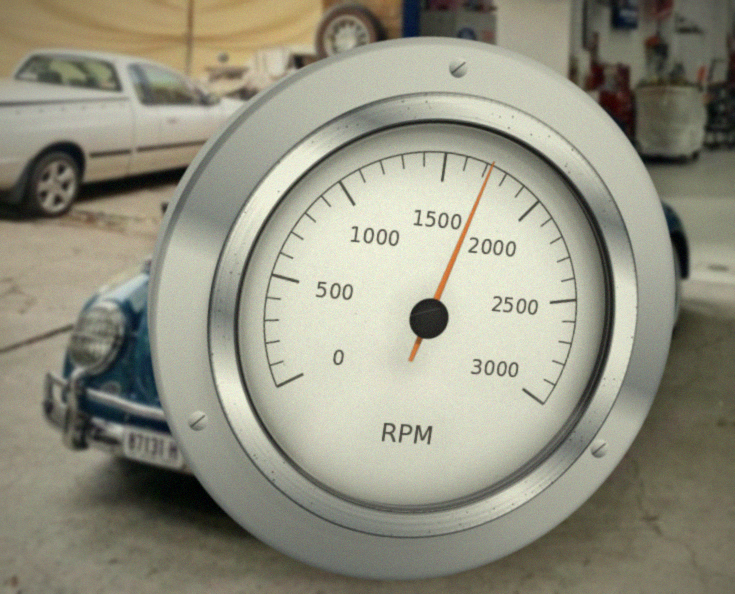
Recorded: 1700 rpm
